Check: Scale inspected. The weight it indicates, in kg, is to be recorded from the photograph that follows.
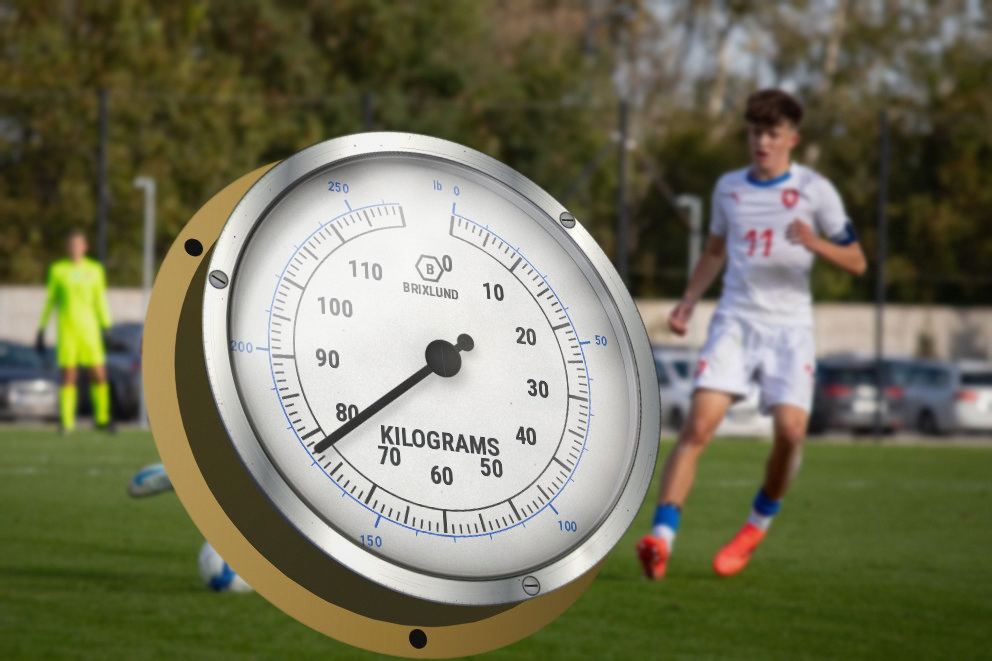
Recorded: 78 kg
